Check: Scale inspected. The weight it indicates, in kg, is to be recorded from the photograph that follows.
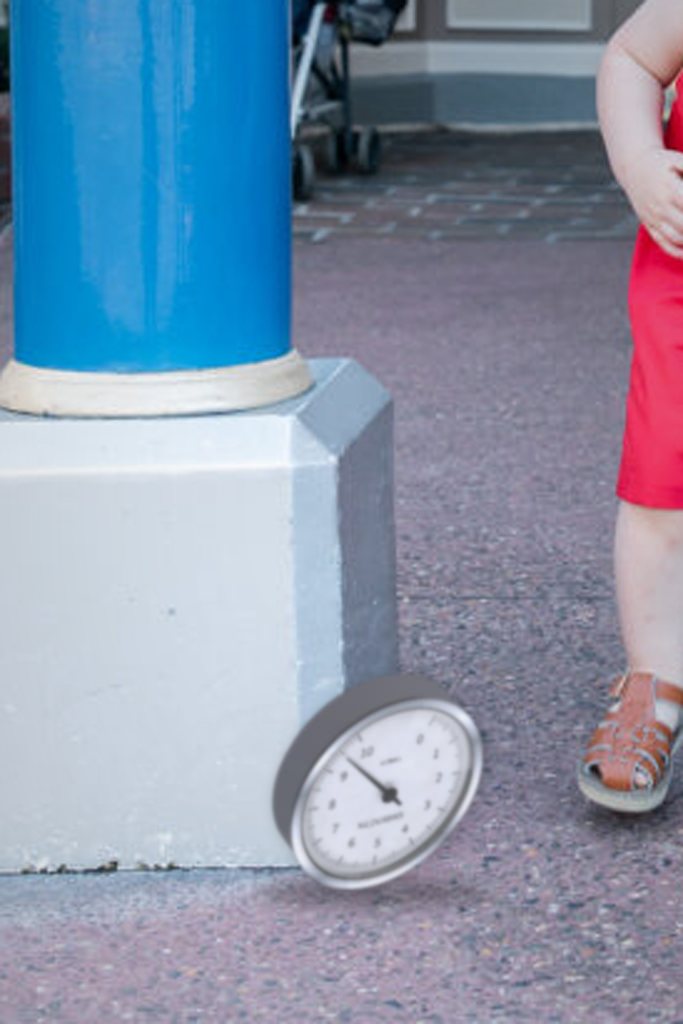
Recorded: 9.5 kg
